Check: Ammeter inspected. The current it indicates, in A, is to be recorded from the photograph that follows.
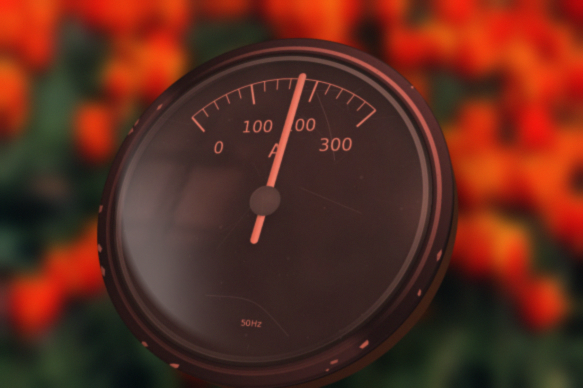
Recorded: 180 A
